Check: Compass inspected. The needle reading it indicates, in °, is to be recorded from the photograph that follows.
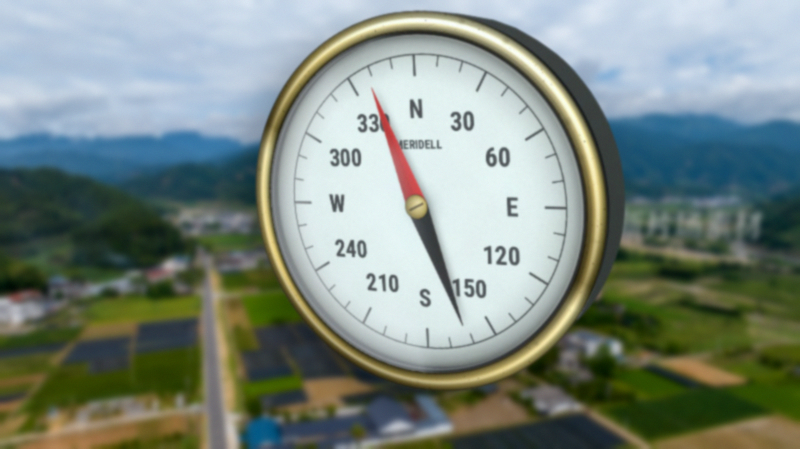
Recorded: 340 °
